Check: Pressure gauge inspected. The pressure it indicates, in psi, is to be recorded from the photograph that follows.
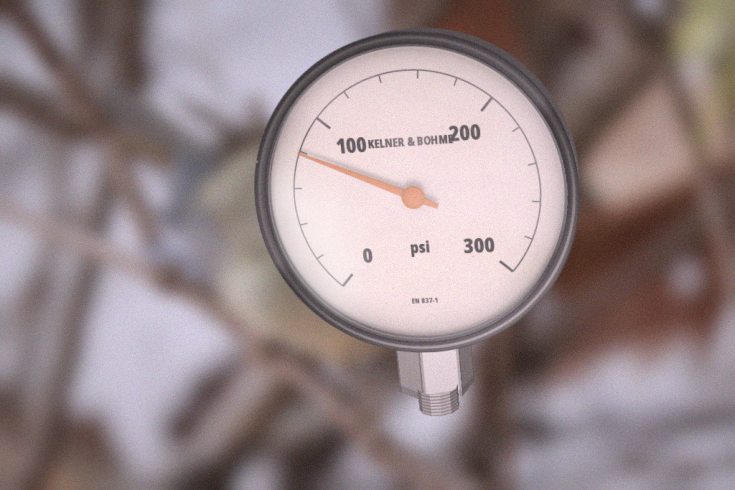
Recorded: 80 psi
